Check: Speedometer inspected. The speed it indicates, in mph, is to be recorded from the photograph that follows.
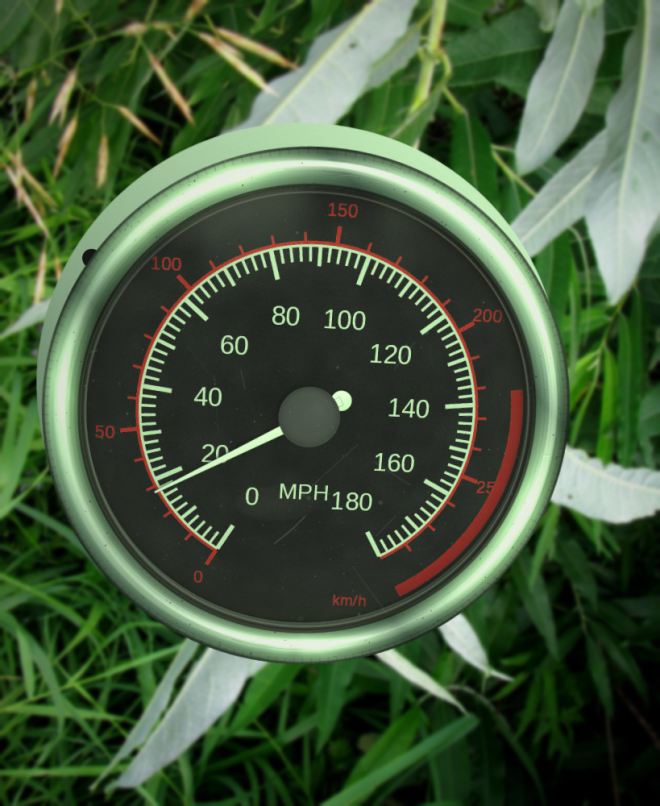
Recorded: 18 mph
